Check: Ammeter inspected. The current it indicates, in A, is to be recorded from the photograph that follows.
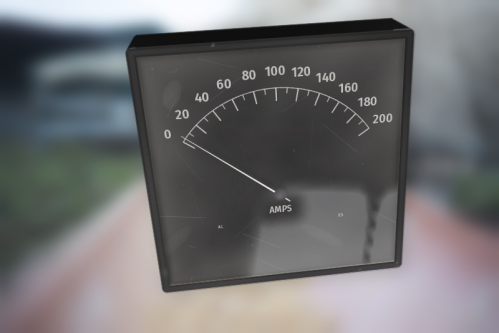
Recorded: 5 A
